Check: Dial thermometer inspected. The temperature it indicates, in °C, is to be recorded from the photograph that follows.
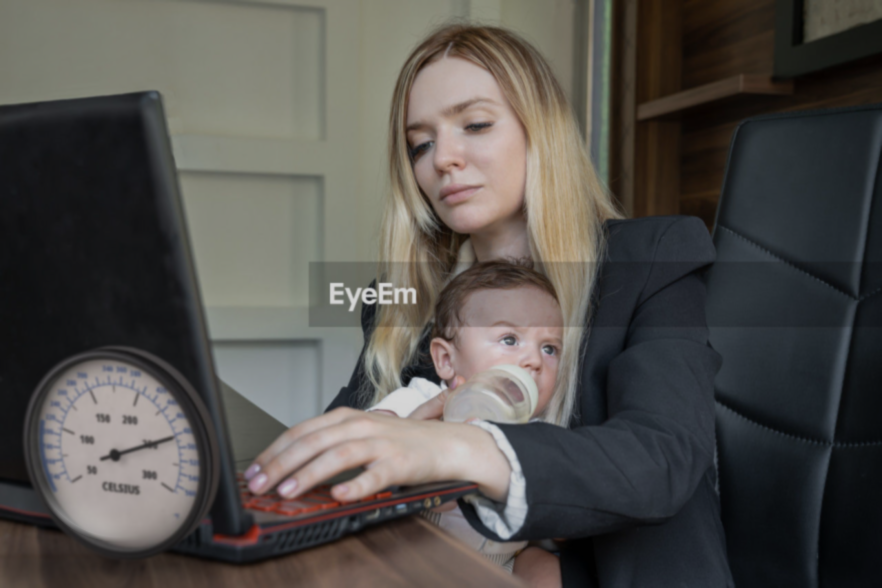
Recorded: 250 °C
